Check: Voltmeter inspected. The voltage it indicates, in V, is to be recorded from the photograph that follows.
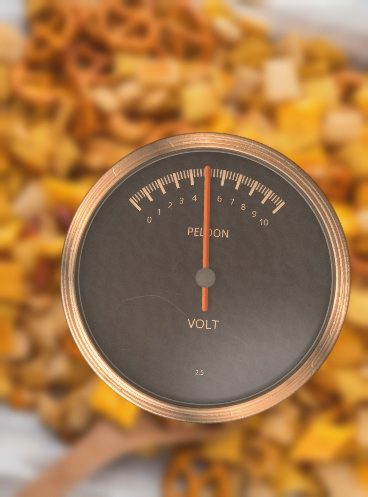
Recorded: 5 V
